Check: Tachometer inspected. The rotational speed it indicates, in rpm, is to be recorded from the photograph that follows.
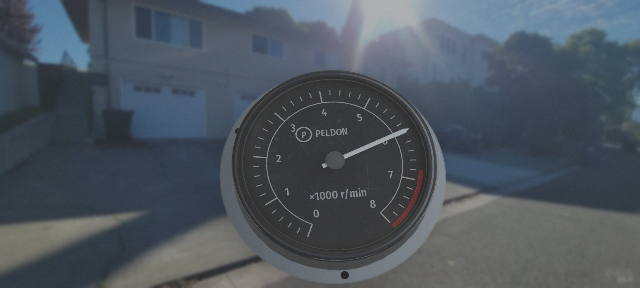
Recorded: 6000 rpm
